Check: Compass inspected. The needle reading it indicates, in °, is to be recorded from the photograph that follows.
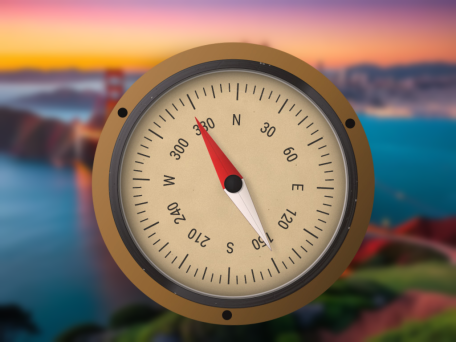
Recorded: 327.5 °
